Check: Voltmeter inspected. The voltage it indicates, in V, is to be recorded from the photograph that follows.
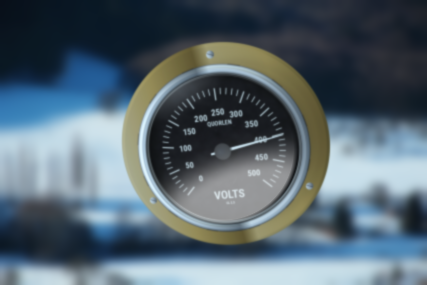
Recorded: 400 V
